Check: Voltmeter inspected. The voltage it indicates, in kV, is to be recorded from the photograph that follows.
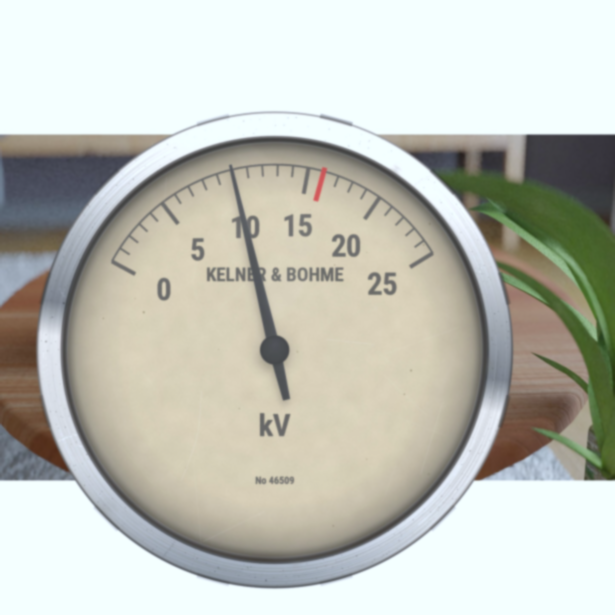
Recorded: 10 kV
